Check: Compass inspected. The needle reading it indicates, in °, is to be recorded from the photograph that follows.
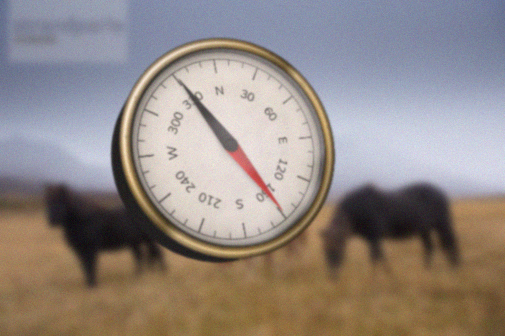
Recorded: 150 °
